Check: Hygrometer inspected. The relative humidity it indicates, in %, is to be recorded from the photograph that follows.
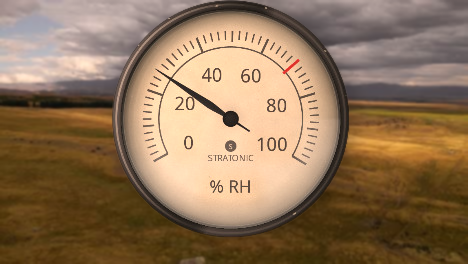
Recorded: 26 %
